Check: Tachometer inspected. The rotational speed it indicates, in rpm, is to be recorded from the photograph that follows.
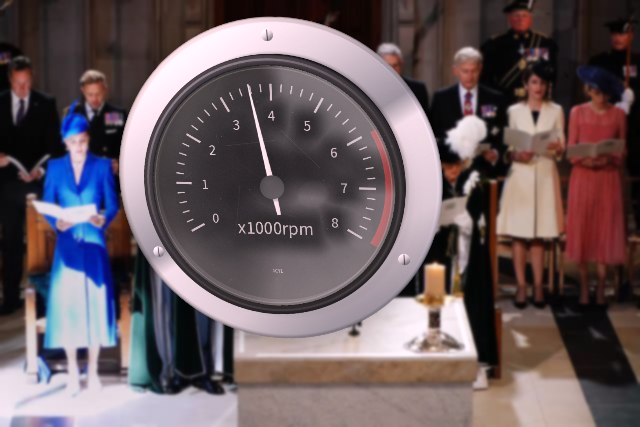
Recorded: 3600 rpm
